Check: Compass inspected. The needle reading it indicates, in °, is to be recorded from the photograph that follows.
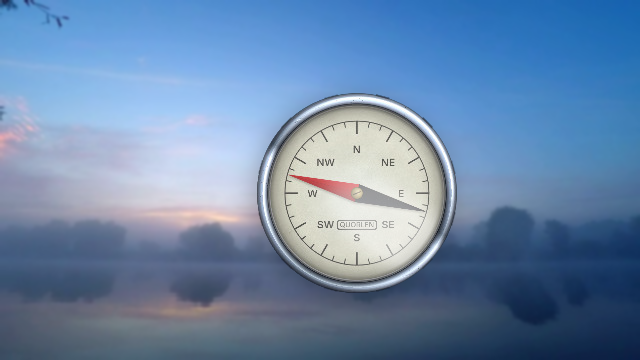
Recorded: 285 °
